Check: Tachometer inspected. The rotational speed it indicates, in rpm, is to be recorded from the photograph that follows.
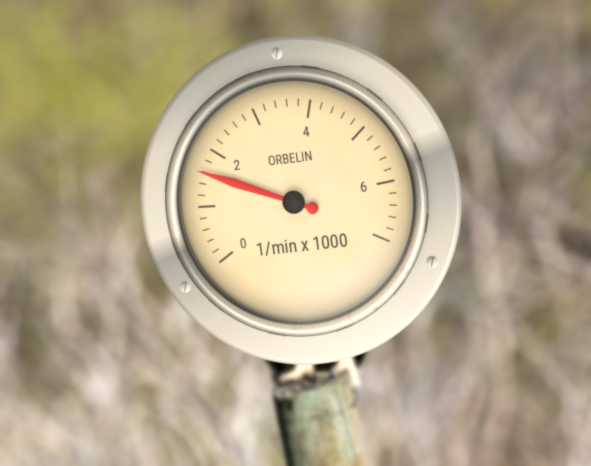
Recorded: 1600 rpm
